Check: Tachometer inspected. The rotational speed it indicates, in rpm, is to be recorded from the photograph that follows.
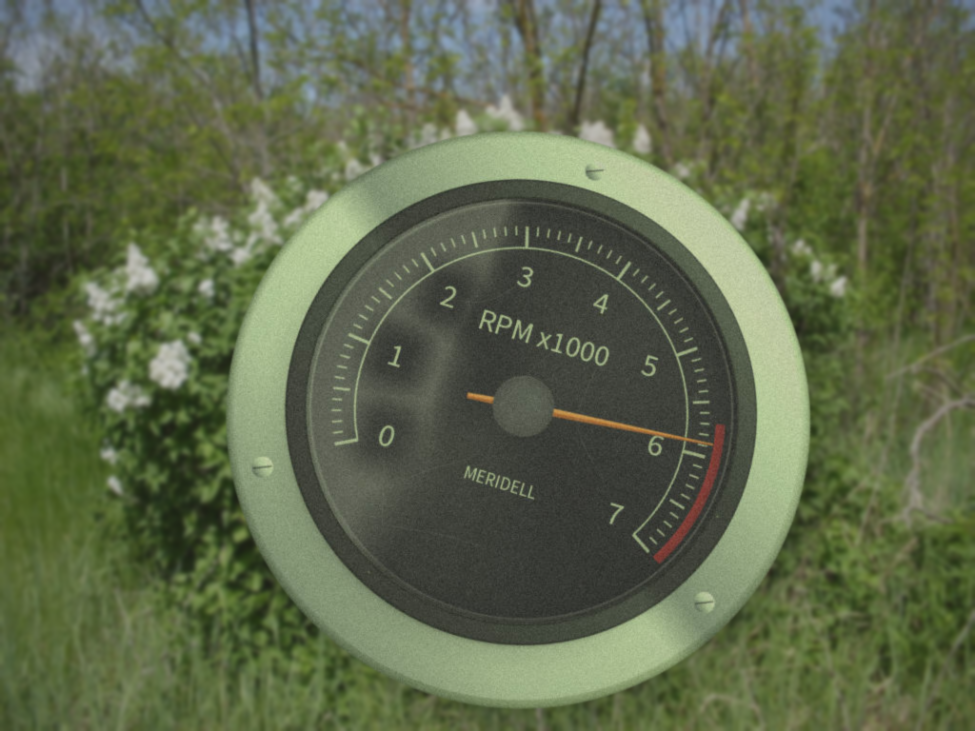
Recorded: 5900 rpm
